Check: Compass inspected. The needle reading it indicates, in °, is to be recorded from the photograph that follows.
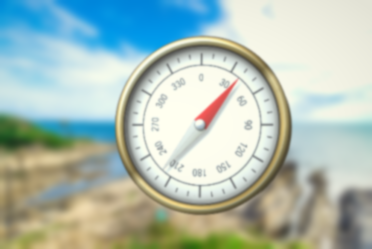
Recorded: 40 °
